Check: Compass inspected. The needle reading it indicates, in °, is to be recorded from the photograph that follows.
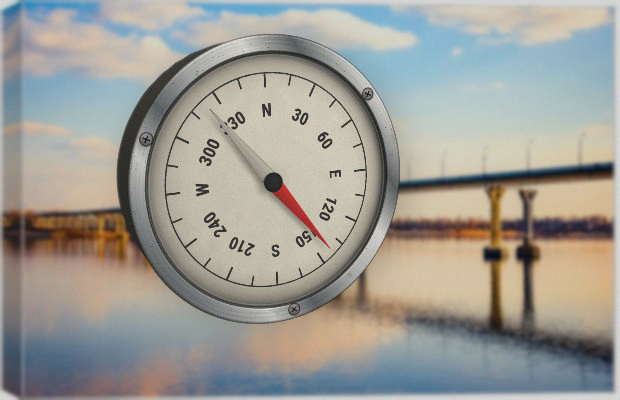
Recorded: 142.5 °
